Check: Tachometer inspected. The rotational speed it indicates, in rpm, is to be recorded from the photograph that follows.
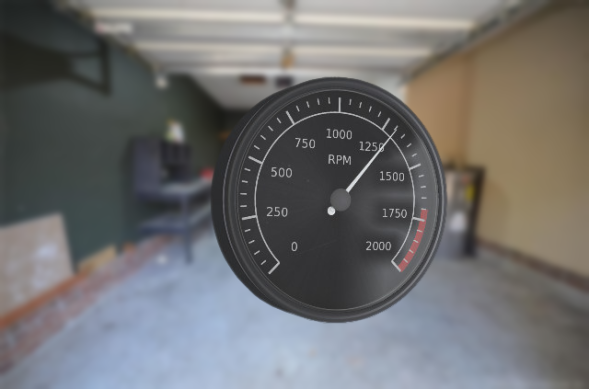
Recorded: 1300 rpm
